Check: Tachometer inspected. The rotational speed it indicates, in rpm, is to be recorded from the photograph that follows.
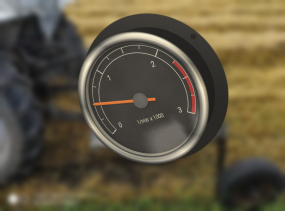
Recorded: 500 rpm
